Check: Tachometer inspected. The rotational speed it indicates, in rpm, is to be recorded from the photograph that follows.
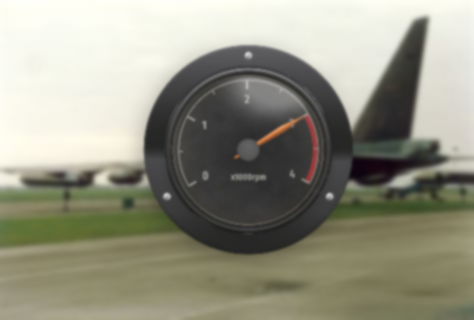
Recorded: 3000 rpm
